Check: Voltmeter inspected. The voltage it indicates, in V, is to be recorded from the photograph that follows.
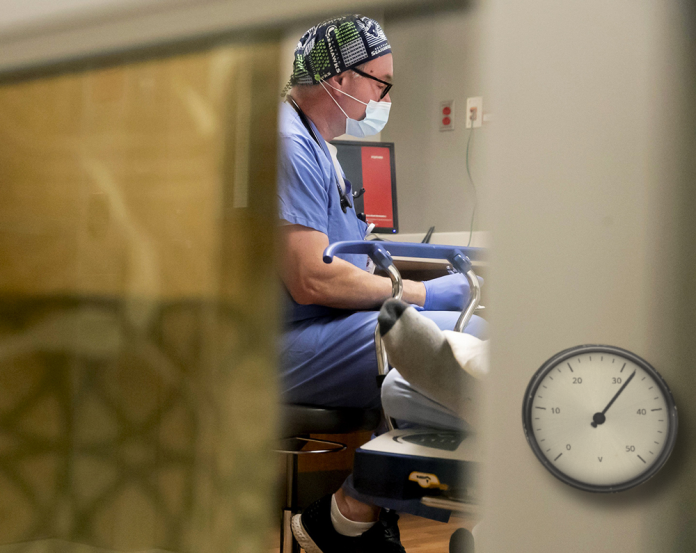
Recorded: 32 V
